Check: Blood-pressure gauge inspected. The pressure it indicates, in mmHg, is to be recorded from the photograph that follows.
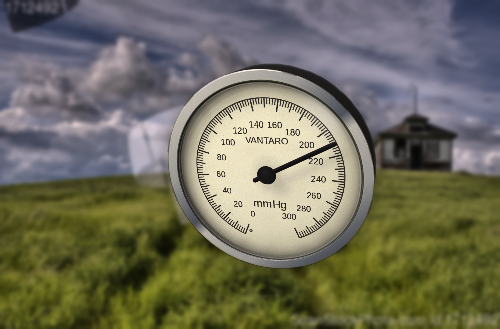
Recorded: 210 mmHg
